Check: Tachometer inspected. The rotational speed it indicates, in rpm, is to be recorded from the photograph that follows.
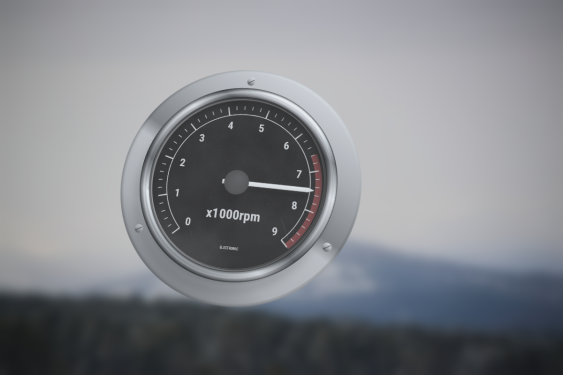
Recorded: 7500 rpm
